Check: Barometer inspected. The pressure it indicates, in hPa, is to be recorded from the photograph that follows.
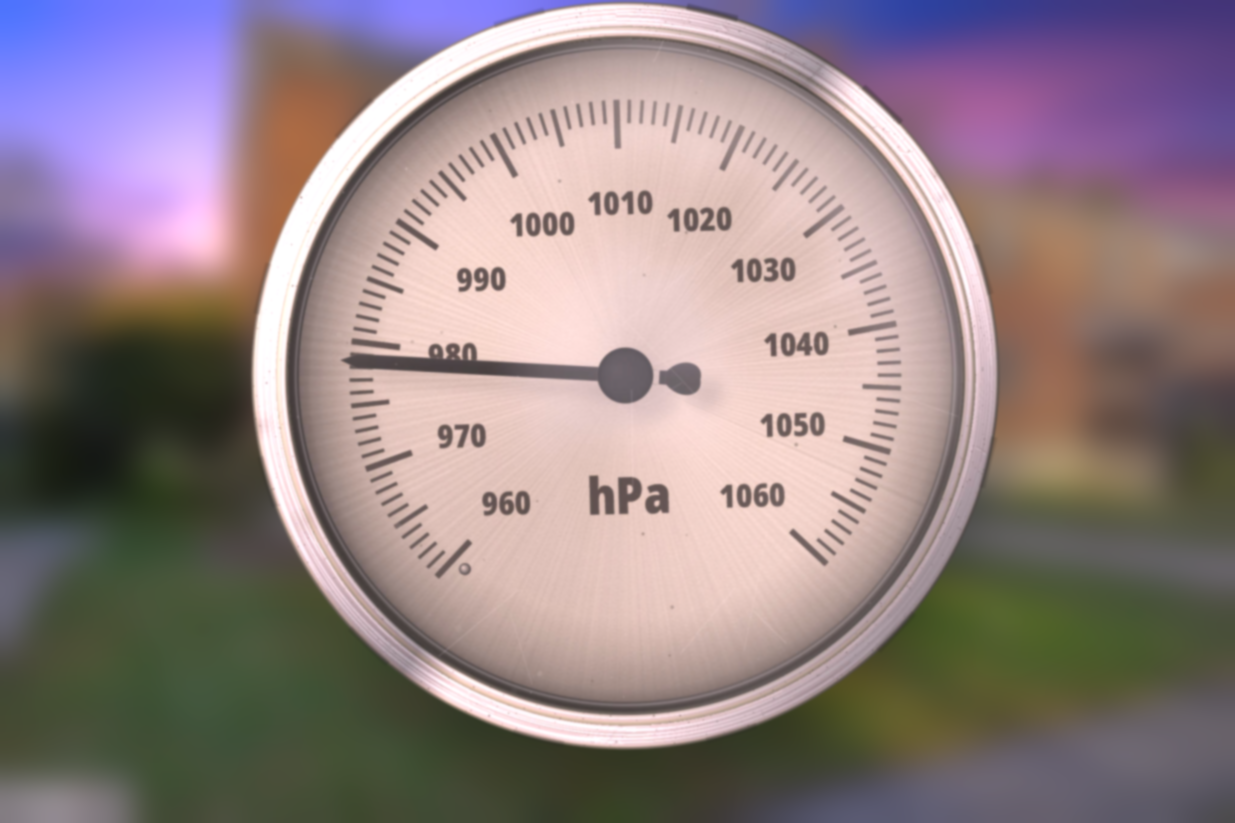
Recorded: 978.5 hPa
